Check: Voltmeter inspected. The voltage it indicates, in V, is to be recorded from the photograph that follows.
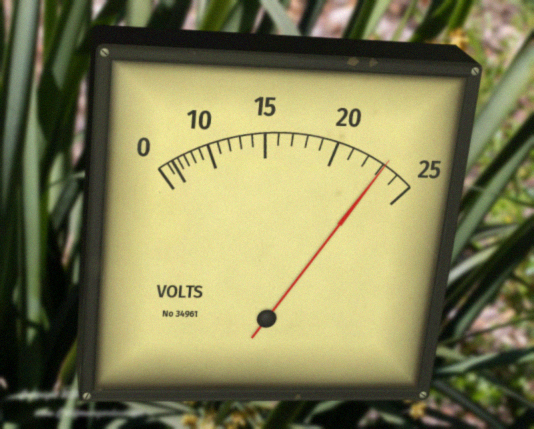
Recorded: 23 V
